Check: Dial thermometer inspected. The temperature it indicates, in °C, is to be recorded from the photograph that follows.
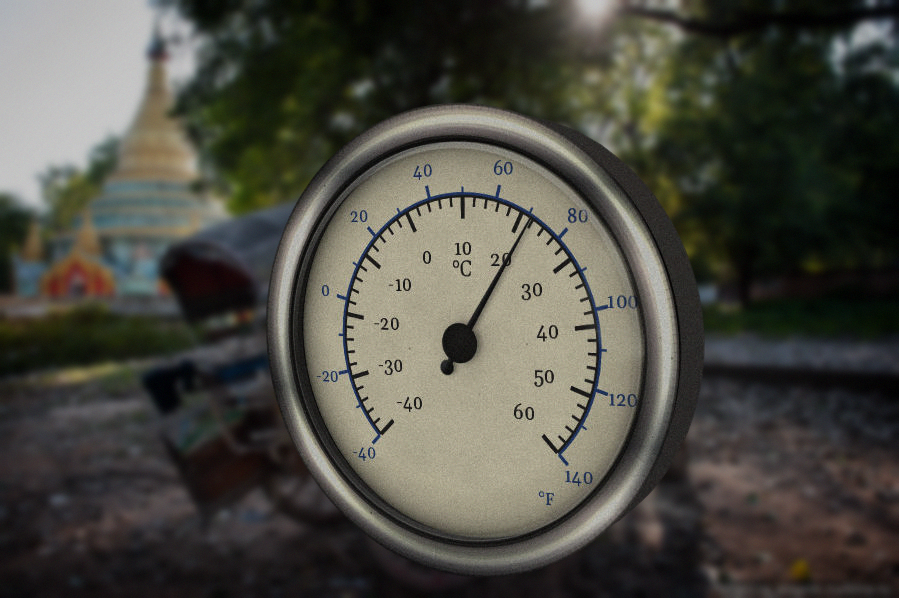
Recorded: 22 °C
